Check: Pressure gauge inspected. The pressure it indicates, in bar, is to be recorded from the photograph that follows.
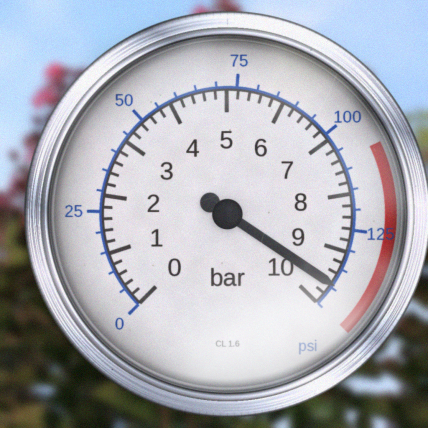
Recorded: 9.6 bar
